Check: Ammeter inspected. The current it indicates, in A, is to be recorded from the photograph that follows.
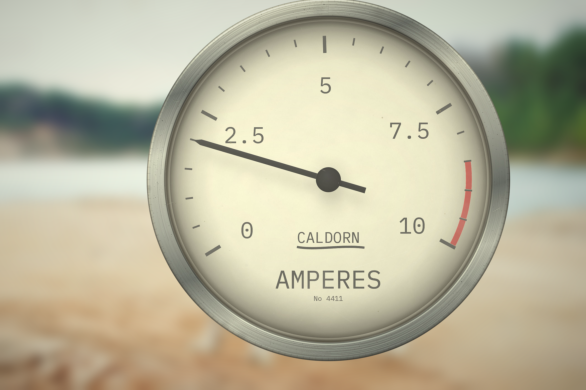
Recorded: 2 A
